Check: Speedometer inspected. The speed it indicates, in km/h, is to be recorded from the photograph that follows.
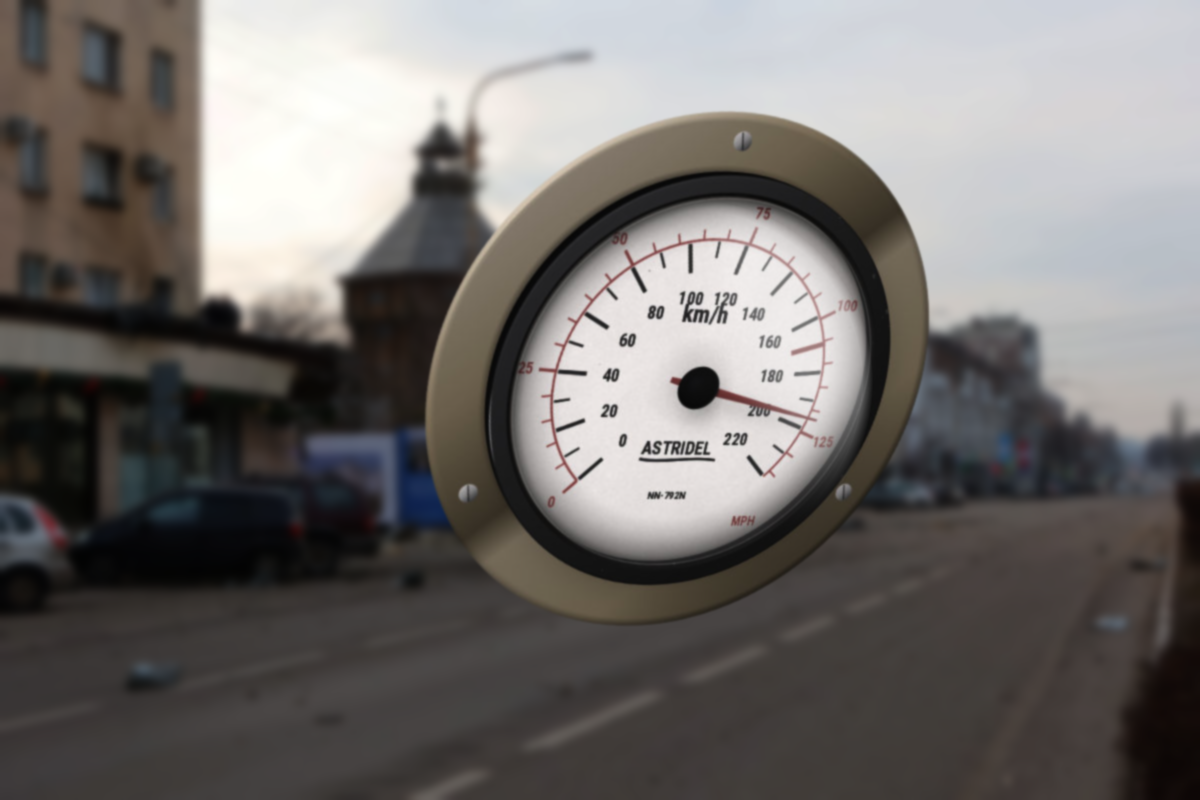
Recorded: 195 km/h
